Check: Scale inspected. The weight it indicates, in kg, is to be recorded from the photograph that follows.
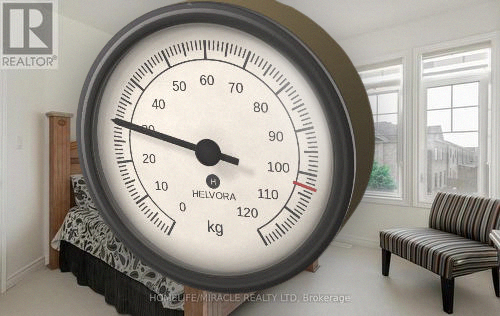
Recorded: 30 kg
